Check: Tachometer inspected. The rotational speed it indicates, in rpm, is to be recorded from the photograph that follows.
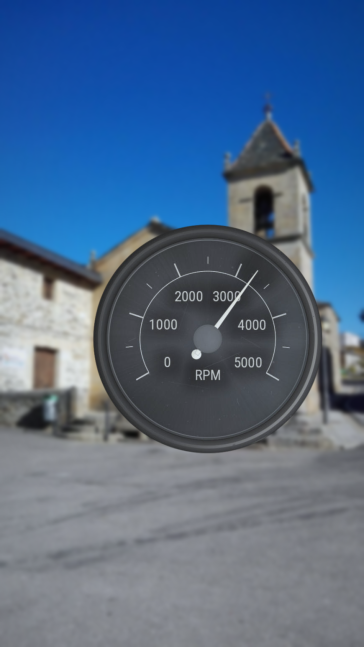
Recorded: 3250 rpm
